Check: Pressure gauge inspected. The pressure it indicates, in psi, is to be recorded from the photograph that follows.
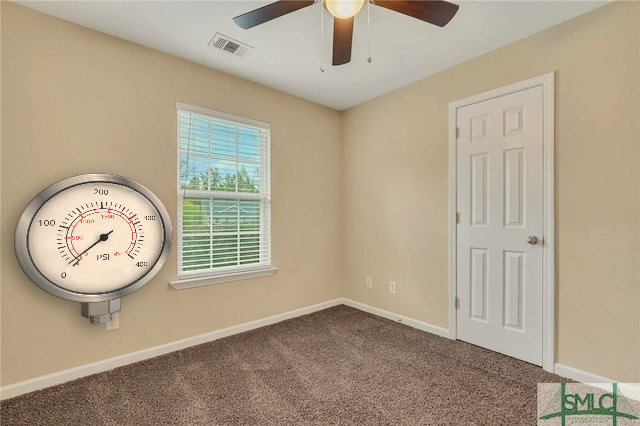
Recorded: 10 psi
